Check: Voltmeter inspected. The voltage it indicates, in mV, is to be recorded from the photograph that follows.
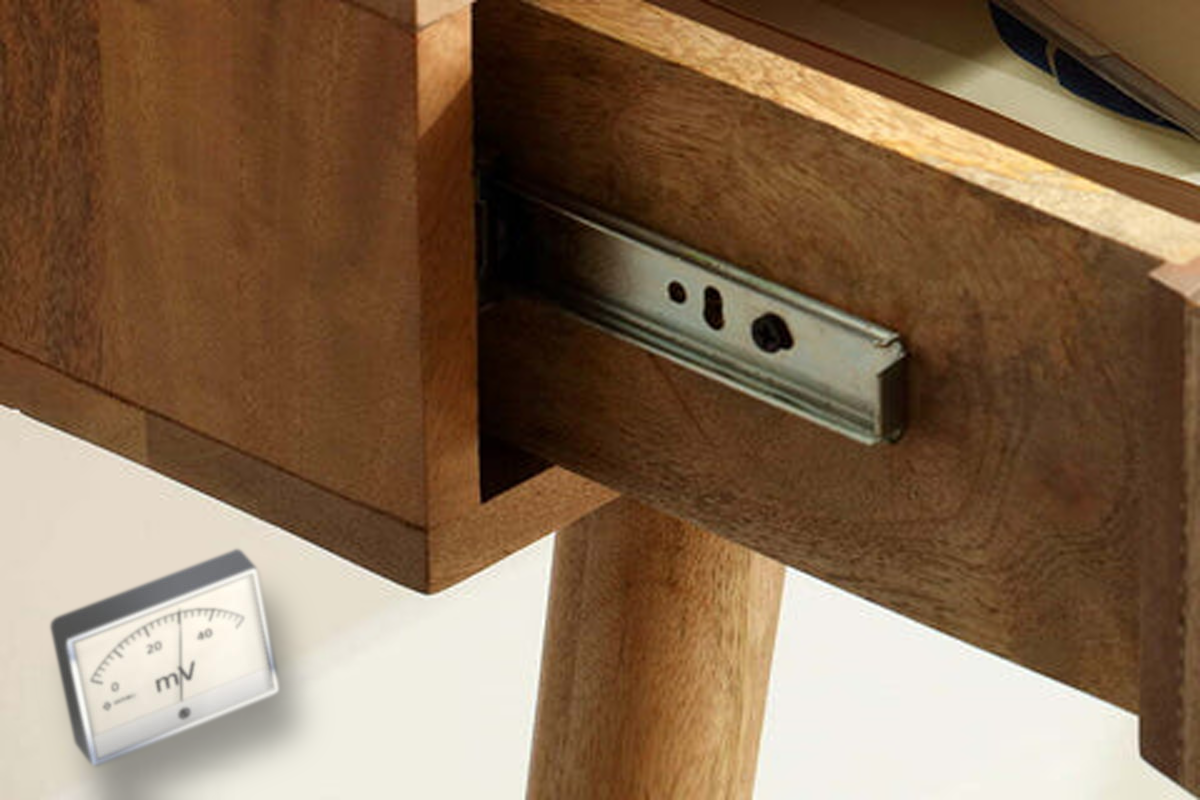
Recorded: 30 mV
